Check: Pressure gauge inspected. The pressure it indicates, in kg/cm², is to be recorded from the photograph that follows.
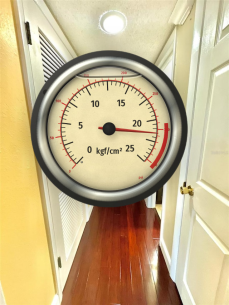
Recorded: 21.5 kg/cm²
